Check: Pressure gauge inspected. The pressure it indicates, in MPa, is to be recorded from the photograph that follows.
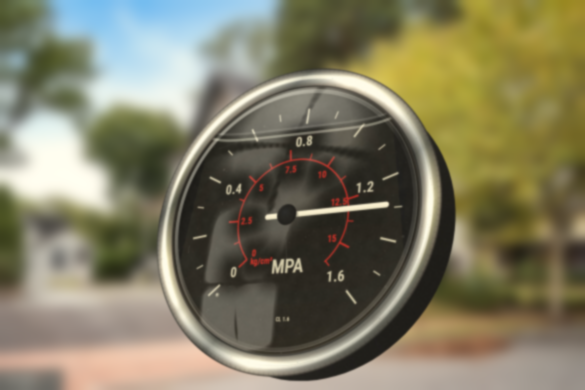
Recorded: 1.3 MPa
